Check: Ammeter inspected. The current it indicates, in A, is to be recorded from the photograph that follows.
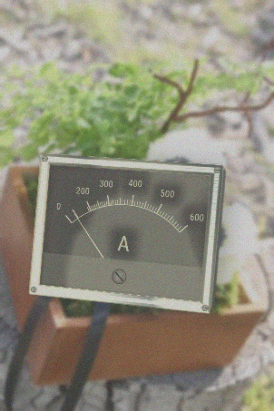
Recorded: 100 A
